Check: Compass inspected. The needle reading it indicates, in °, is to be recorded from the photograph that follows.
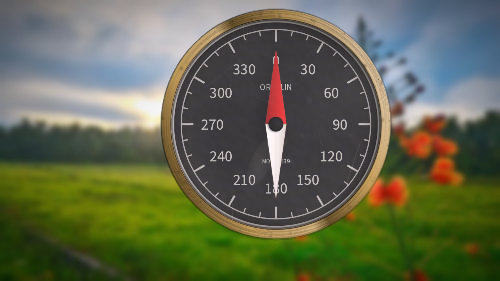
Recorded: 0 °
